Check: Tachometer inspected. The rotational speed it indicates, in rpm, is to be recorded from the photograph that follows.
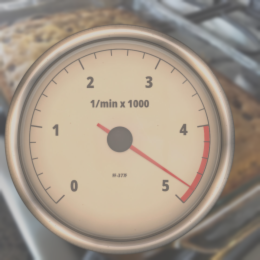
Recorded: 4800 rpm
